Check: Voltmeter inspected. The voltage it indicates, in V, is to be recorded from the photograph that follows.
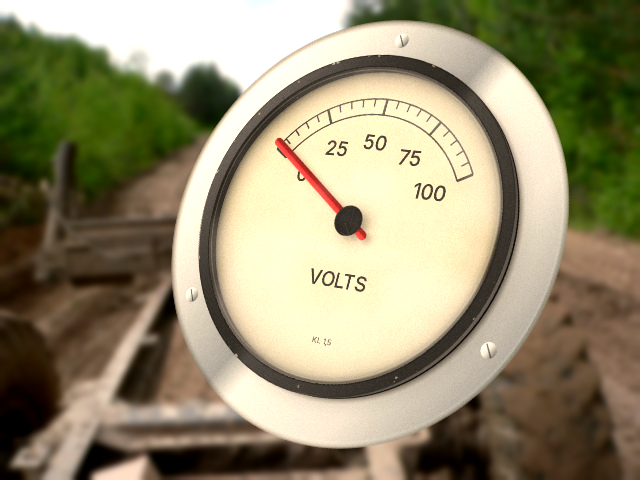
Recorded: 2.5 V
